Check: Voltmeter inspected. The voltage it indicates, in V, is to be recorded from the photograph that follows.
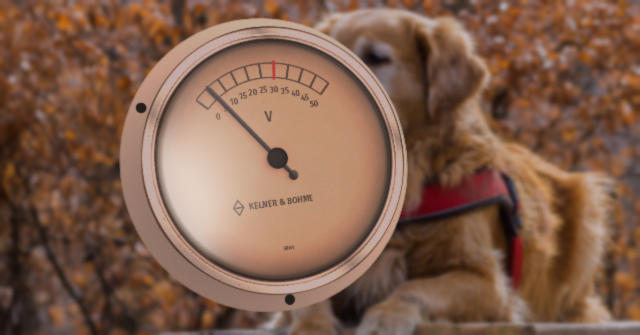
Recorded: 5 V
